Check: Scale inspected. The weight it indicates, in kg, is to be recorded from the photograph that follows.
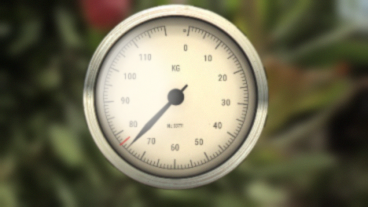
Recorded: 75 kg
